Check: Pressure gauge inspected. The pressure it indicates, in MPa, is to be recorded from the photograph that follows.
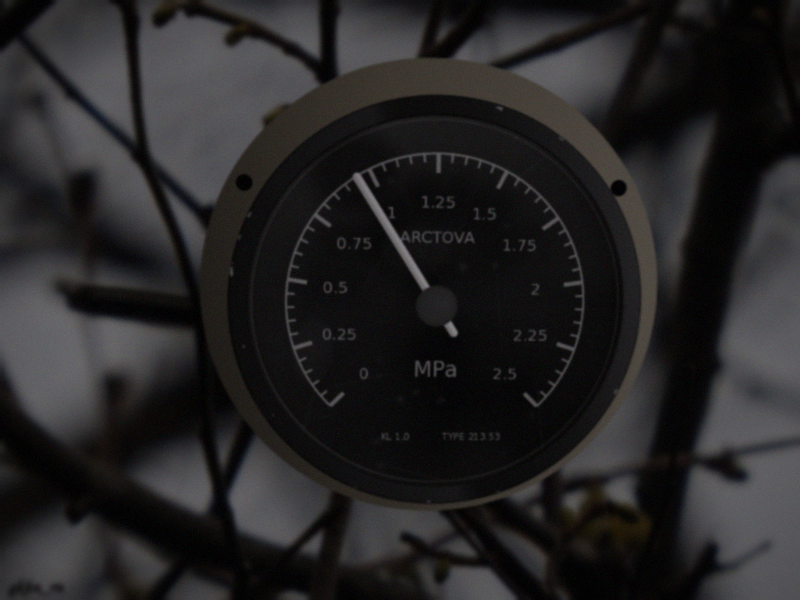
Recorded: 0.95 MPa
